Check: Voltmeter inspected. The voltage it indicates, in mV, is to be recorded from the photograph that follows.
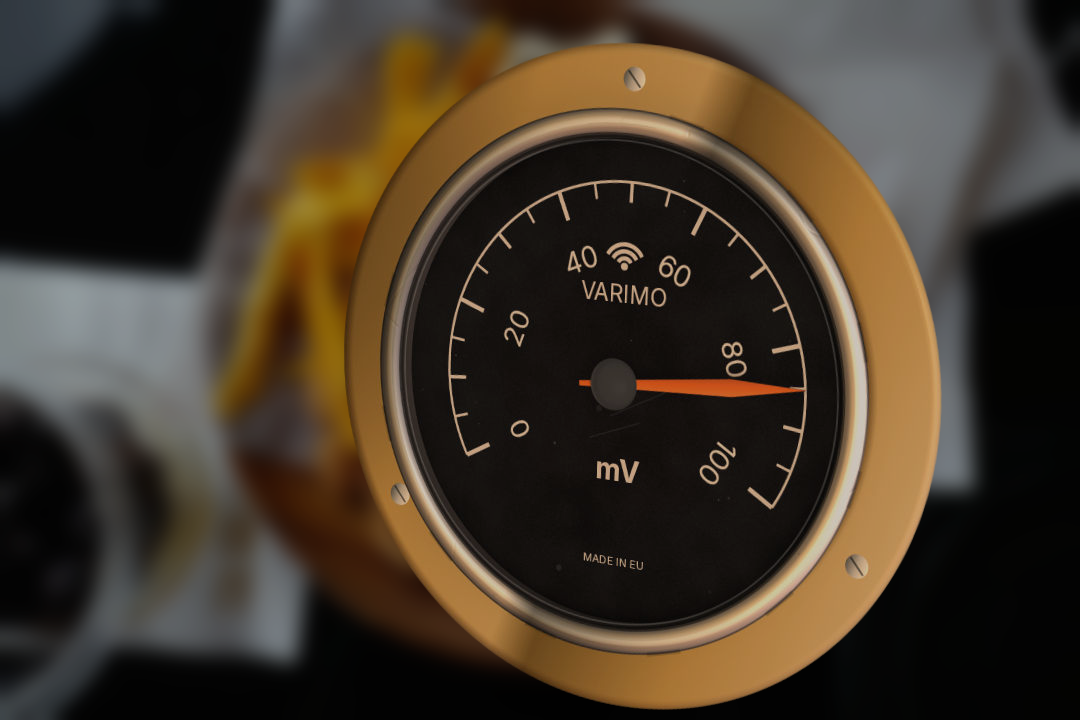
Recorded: 85 mV
